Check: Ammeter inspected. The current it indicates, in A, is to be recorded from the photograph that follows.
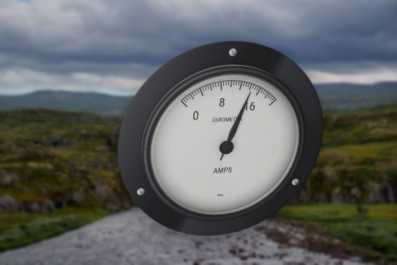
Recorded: 14 A
